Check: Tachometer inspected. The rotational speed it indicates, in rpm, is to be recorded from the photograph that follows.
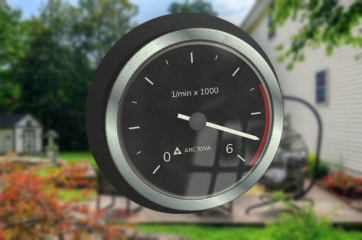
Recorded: 5500 rpm
